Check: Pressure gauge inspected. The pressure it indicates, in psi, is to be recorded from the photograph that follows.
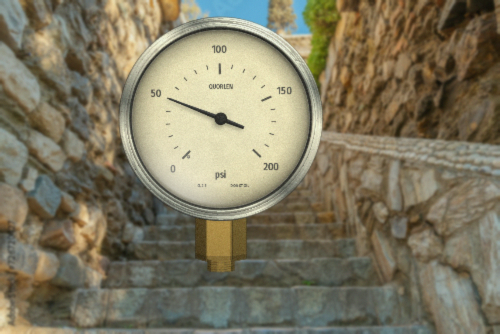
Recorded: 50 psi
